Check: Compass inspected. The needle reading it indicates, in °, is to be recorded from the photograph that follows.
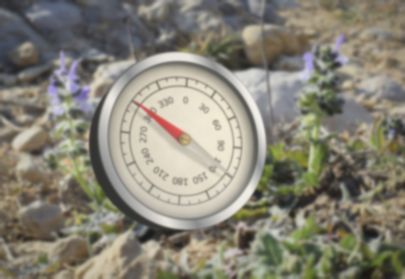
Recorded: 300 °
